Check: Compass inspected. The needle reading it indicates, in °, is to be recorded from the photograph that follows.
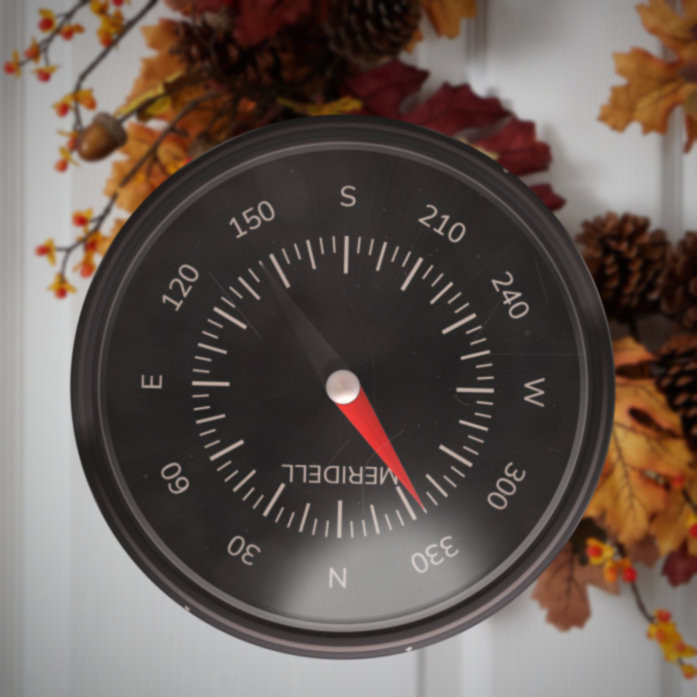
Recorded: 325 °
